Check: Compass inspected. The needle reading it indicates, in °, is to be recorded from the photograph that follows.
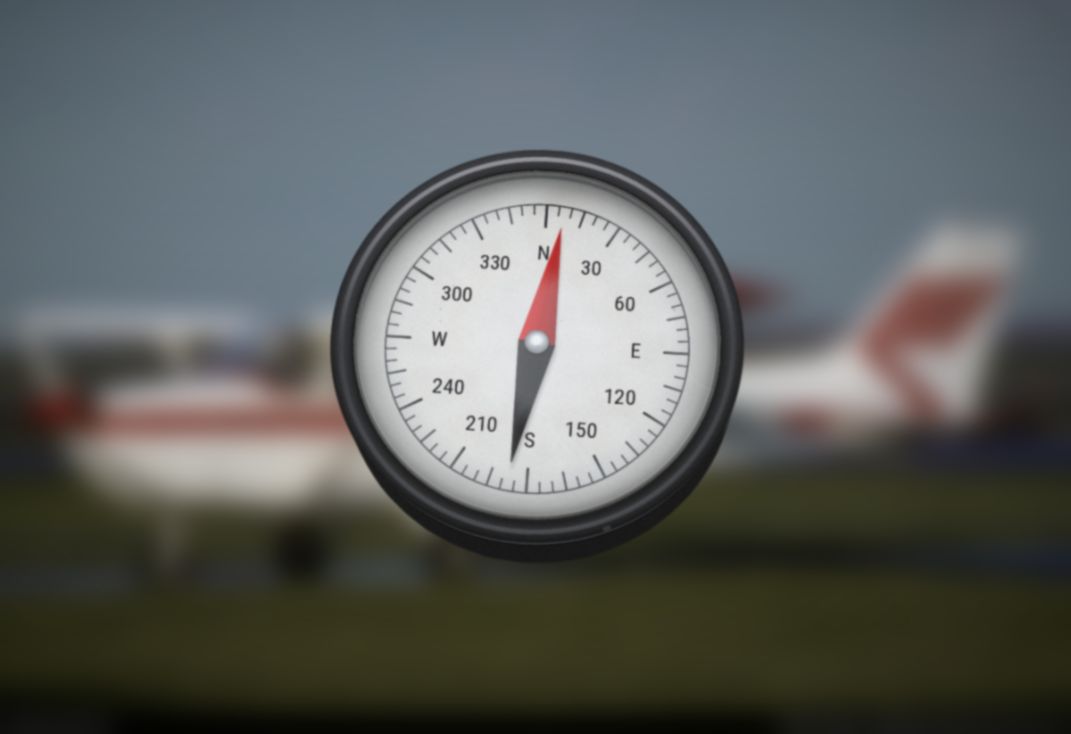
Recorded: 7.5 °
